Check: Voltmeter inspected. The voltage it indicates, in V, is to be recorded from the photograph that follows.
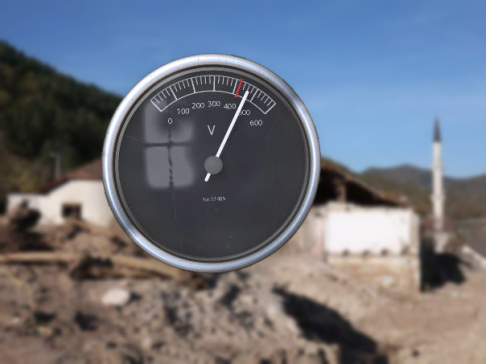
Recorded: 460 V
